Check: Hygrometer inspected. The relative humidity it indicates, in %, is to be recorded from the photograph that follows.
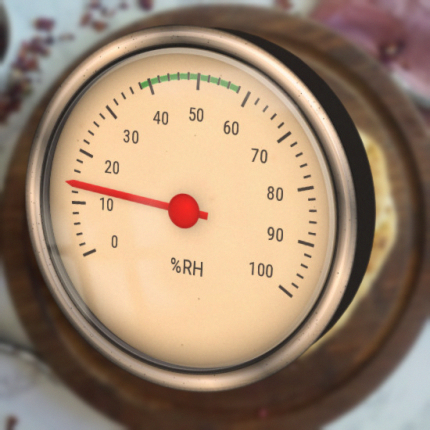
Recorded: 14 %
